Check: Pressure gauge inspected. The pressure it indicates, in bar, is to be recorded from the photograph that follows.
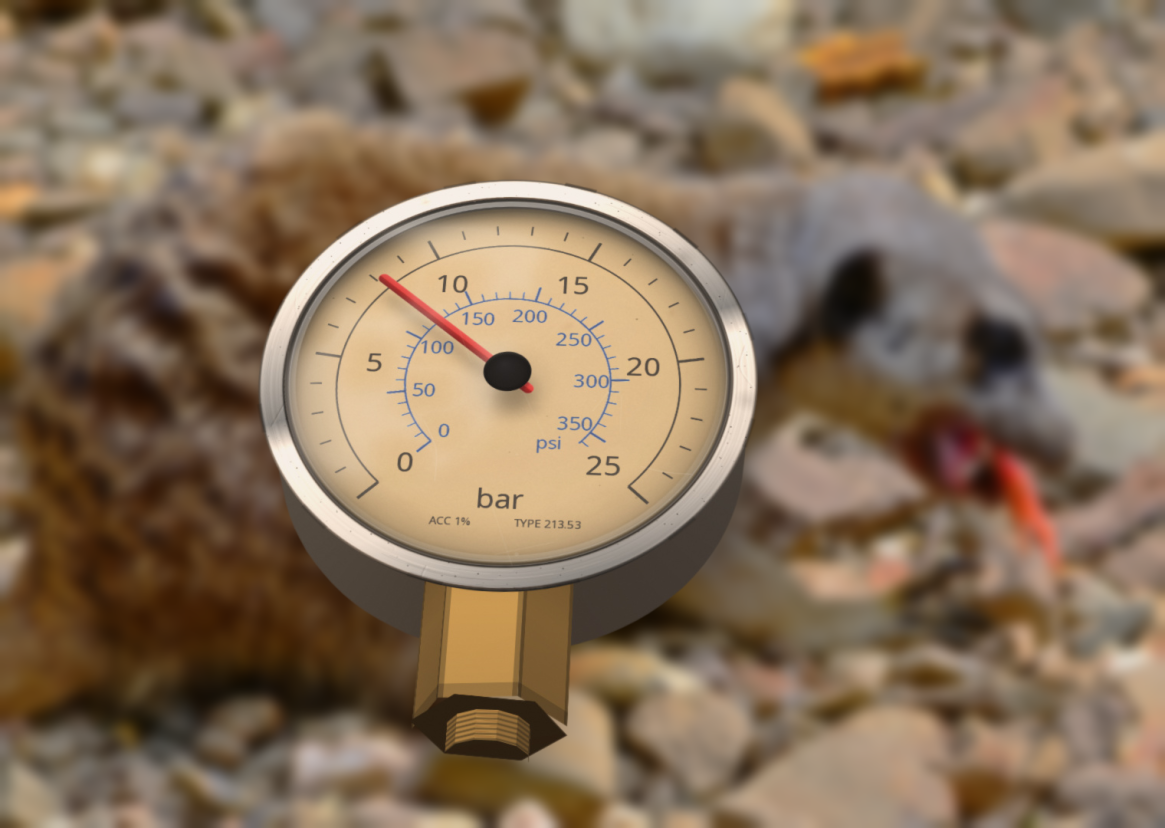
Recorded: 8 bar
